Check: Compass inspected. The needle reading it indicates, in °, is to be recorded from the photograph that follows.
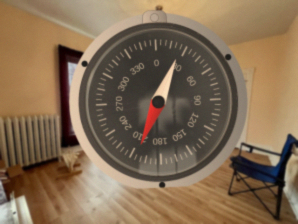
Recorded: 205 °
